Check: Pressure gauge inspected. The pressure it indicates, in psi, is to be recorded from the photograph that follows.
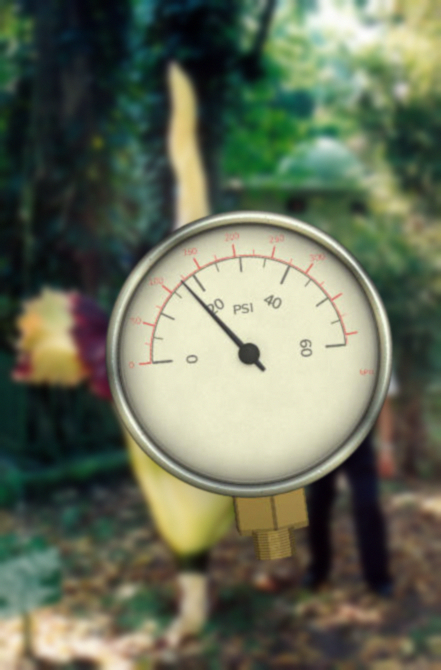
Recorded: 17.5 psi
